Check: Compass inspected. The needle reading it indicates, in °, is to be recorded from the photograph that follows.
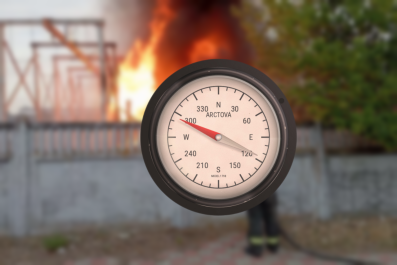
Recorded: 295 °
